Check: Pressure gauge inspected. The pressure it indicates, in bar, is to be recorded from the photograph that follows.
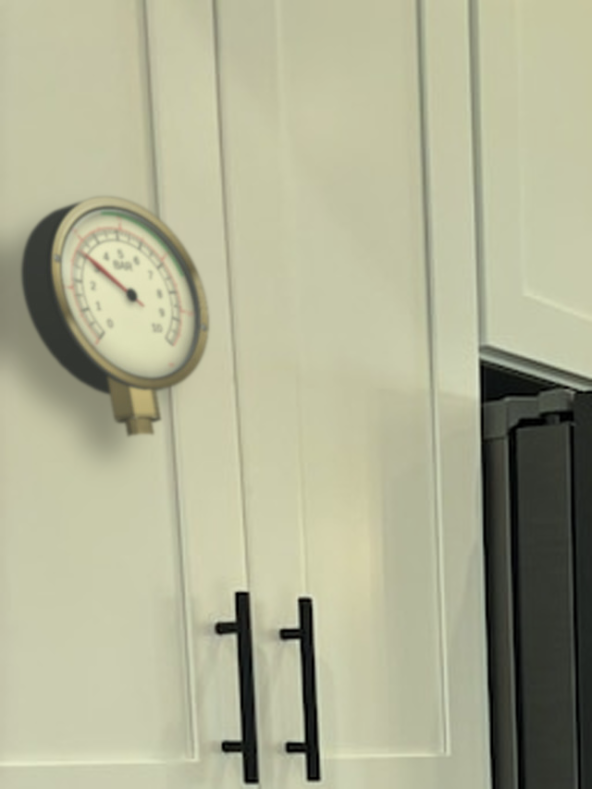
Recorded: 3 bar
